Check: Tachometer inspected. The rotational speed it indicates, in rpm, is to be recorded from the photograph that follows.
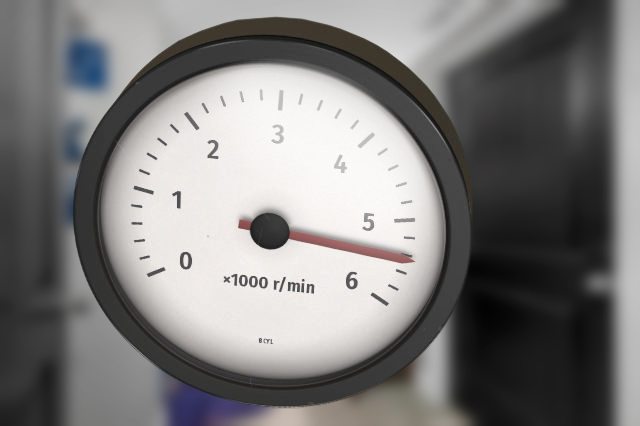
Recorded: 5400 rpm
